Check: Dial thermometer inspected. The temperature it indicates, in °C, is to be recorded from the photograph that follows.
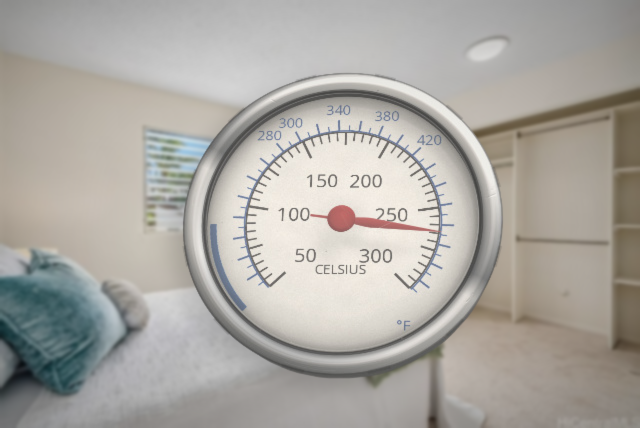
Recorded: 265 °C
